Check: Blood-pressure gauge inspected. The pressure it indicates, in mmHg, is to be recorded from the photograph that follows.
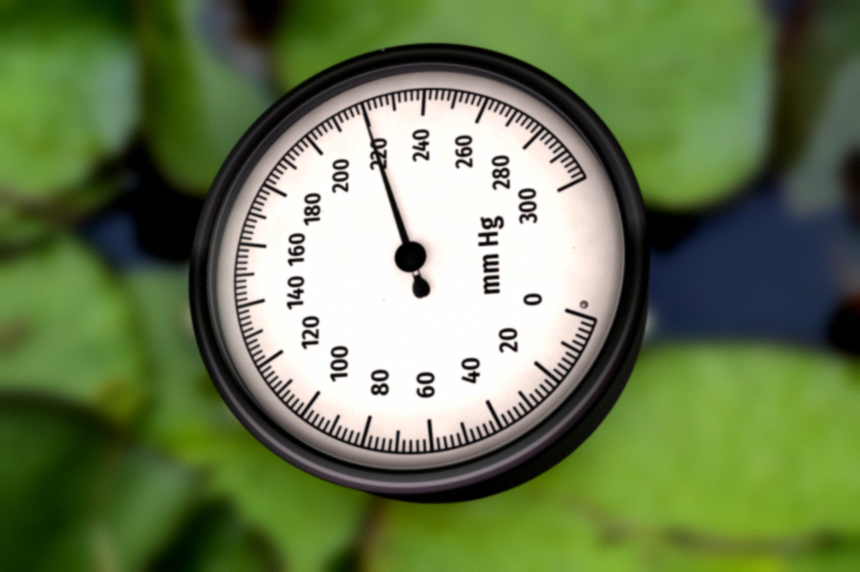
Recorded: 220 mmHg
